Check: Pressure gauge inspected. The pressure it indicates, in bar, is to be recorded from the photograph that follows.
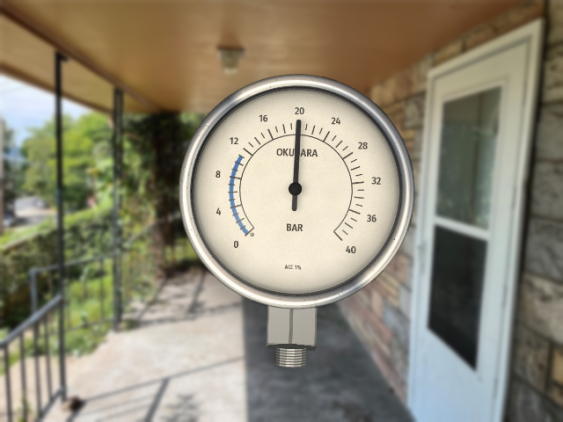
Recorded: 20 bar
